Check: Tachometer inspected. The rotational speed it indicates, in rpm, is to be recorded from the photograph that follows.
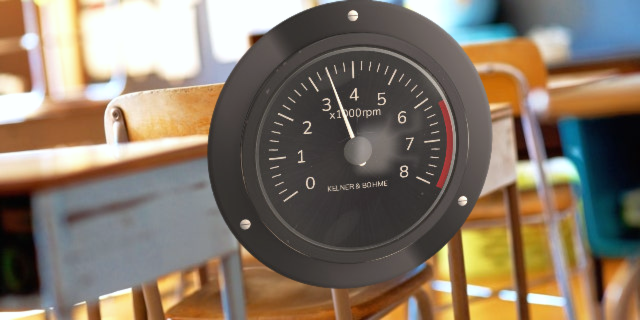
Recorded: 3400 rpm
